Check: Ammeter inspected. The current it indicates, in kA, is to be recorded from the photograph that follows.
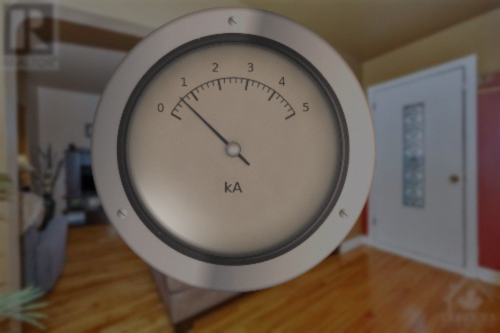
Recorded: 0.6 kA
